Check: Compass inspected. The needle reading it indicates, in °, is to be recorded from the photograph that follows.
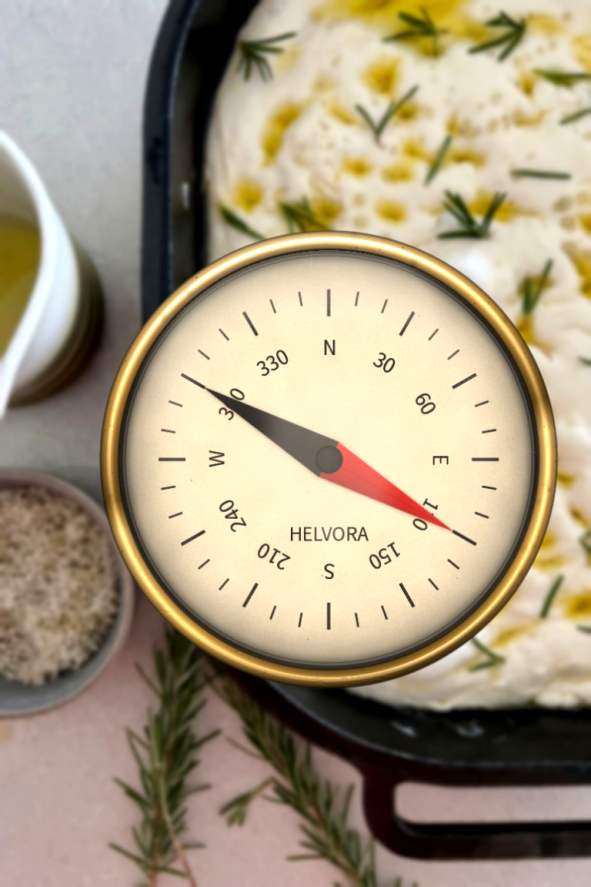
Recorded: 120 °
